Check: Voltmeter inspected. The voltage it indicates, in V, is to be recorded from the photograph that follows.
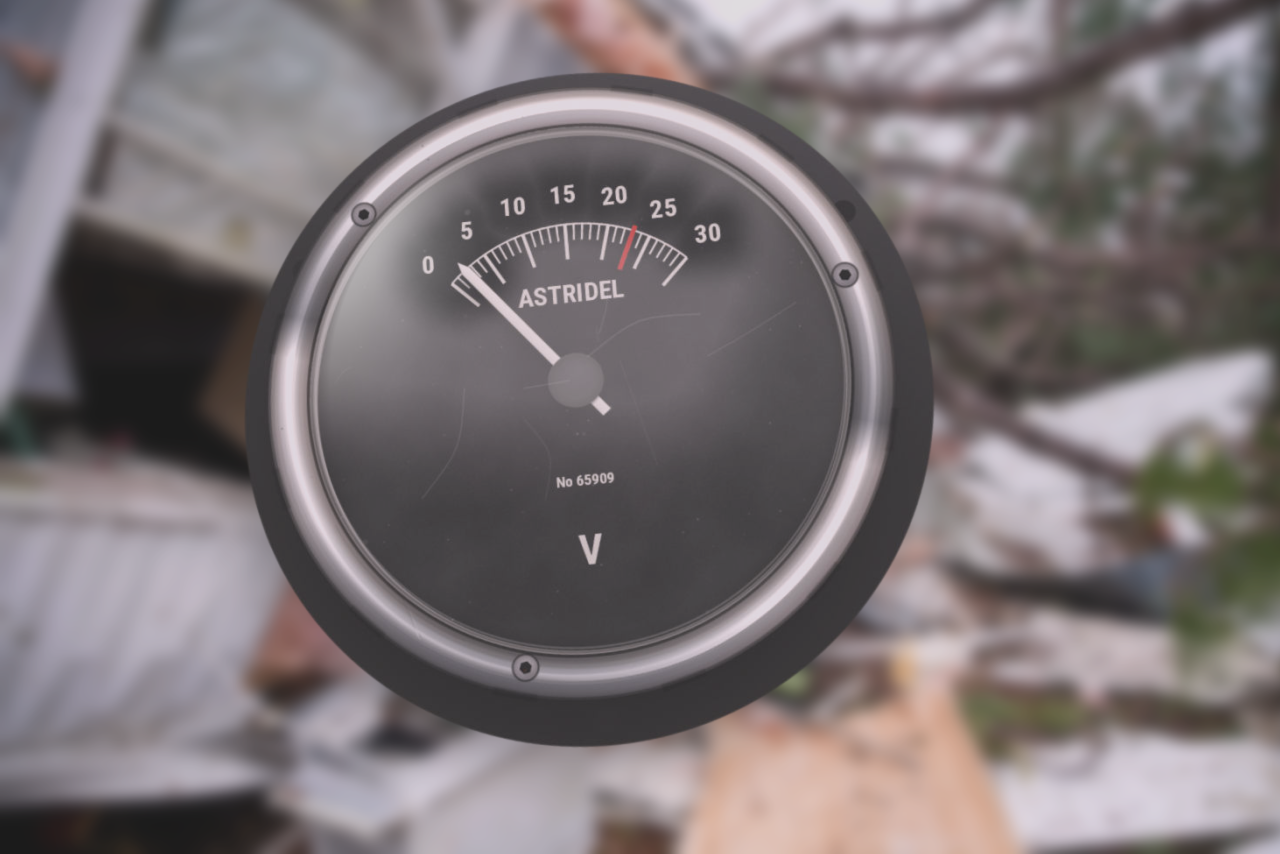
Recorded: 2 V
